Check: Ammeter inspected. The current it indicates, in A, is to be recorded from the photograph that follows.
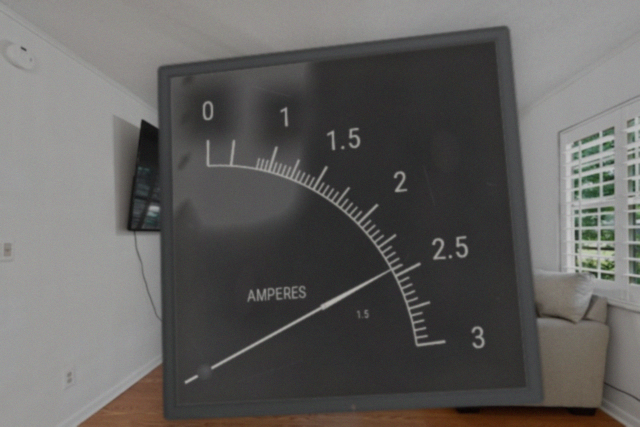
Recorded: 2.45 A
